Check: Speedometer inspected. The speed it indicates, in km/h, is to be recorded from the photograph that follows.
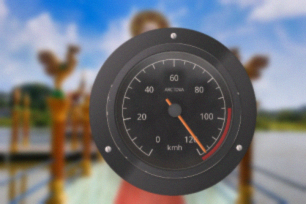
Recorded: 117.5 km/h
